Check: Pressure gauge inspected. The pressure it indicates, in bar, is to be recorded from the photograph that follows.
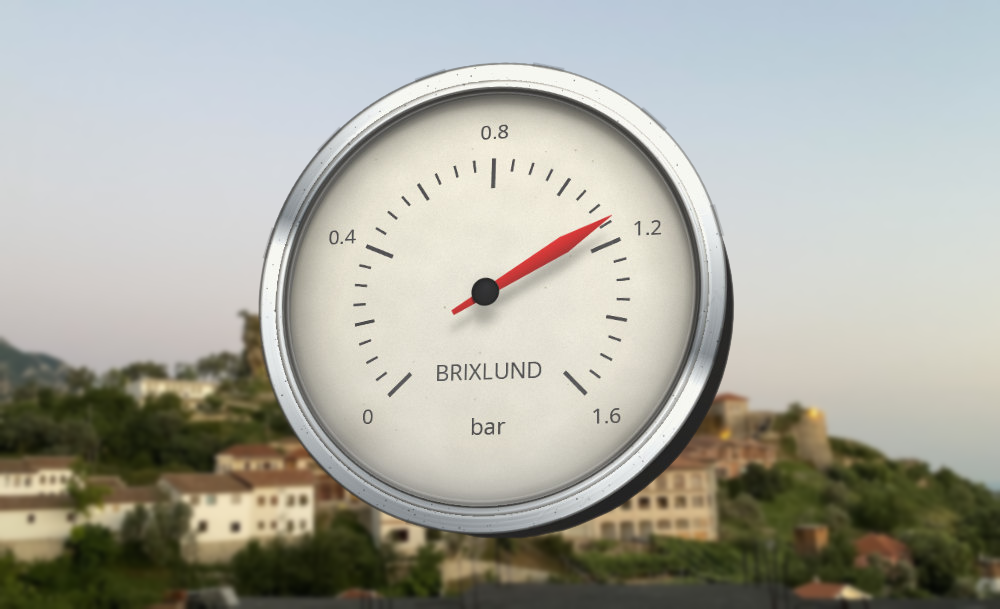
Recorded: 1.15 bar
